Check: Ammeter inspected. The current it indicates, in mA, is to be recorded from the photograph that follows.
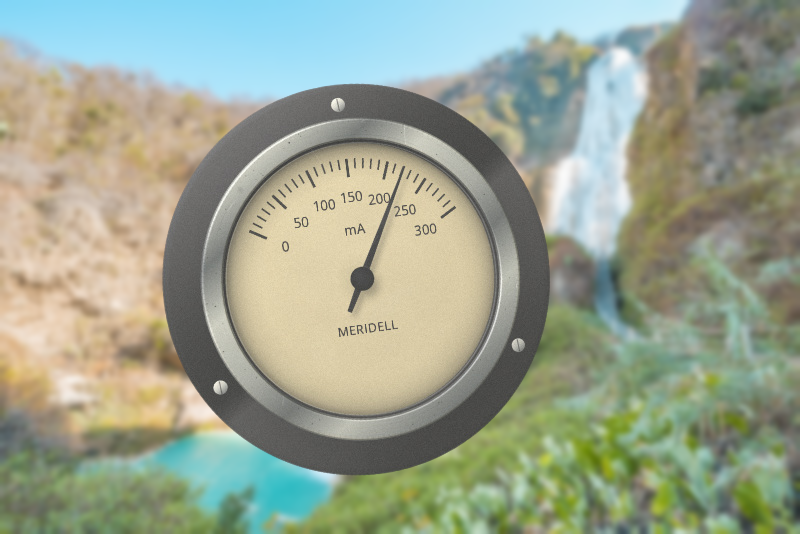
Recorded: 220 mA
